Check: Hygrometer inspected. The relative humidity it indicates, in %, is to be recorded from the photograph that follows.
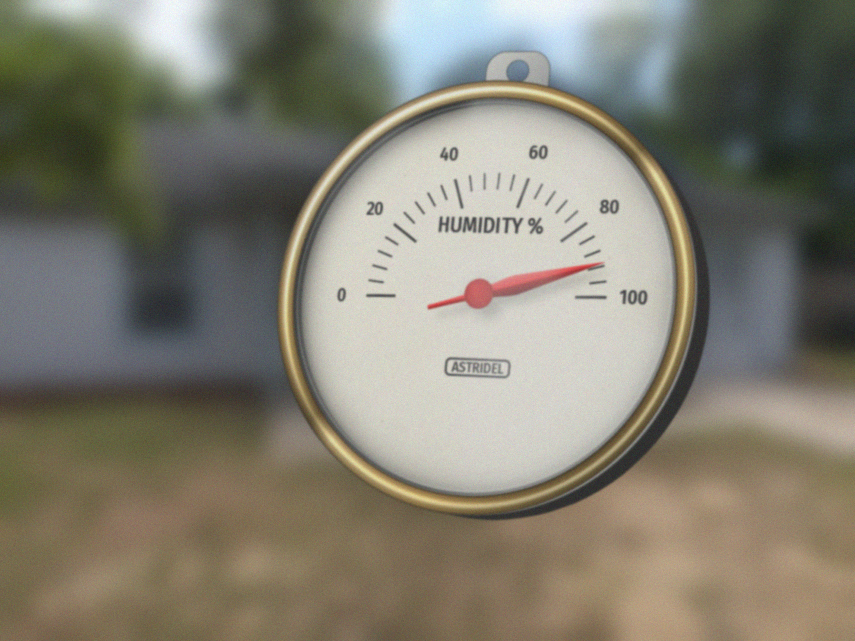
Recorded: 92 %
